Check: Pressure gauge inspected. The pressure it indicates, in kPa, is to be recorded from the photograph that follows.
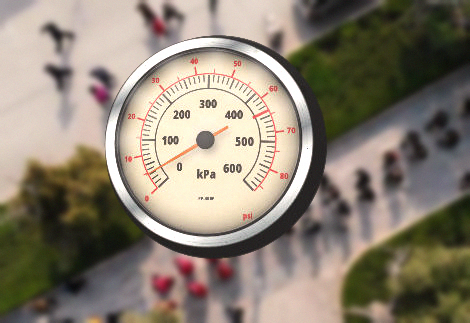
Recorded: 30 kPa
